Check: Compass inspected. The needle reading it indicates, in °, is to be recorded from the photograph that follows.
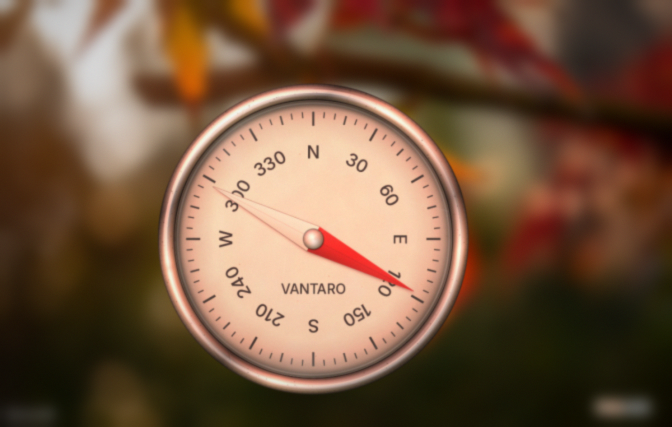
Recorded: 117.5 °
